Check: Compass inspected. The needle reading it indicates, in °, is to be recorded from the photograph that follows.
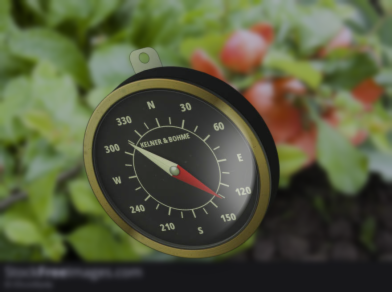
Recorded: 135 °
